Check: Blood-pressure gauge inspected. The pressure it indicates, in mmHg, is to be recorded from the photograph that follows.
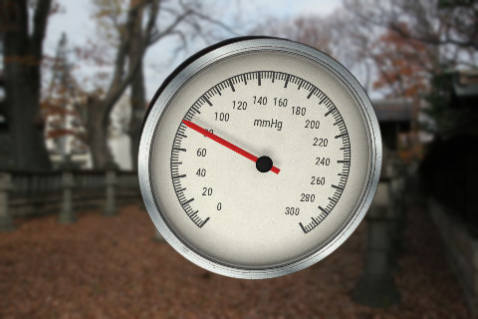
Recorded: 80 mmHg
